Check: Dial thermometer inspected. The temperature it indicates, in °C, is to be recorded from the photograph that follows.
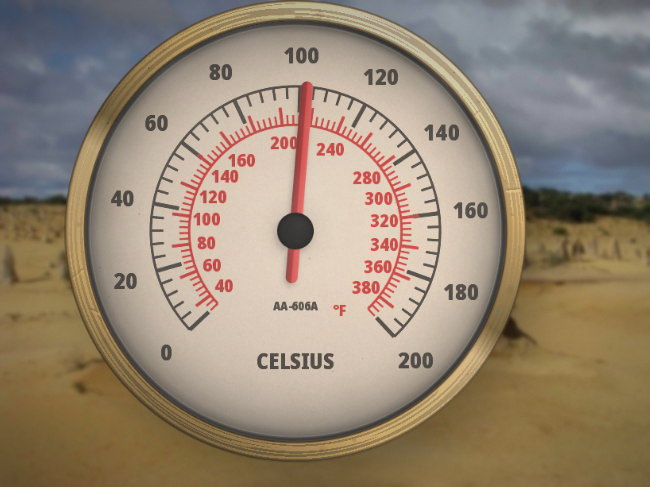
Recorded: 102 °C
